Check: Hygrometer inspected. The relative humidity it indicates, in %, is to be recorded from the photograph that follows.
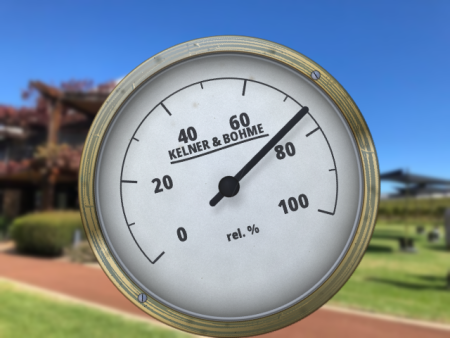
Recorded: 75 %
